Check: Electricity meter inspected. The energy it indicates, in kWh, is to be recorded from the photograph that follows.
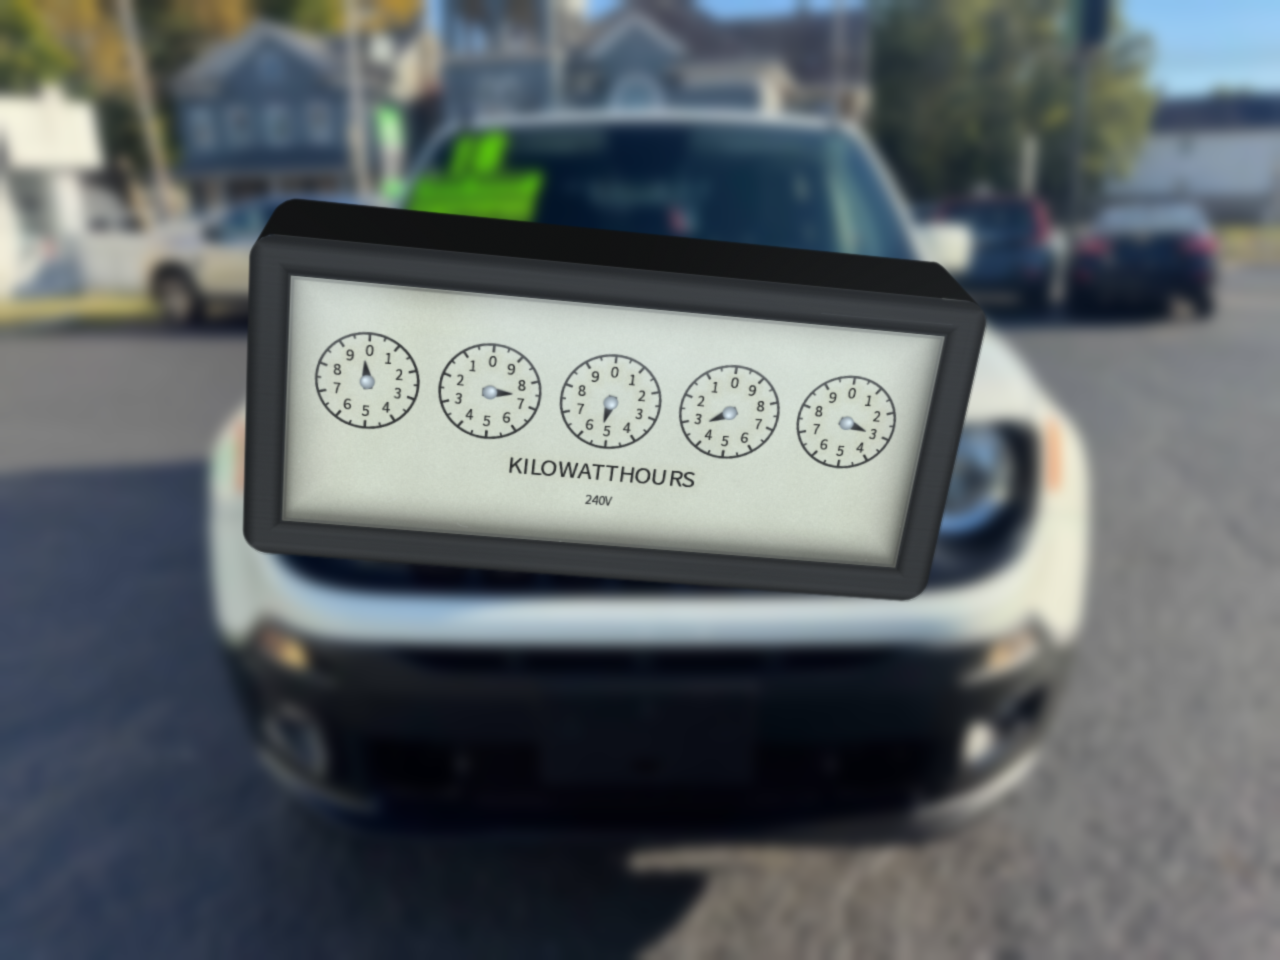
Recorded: 97533 kWh
